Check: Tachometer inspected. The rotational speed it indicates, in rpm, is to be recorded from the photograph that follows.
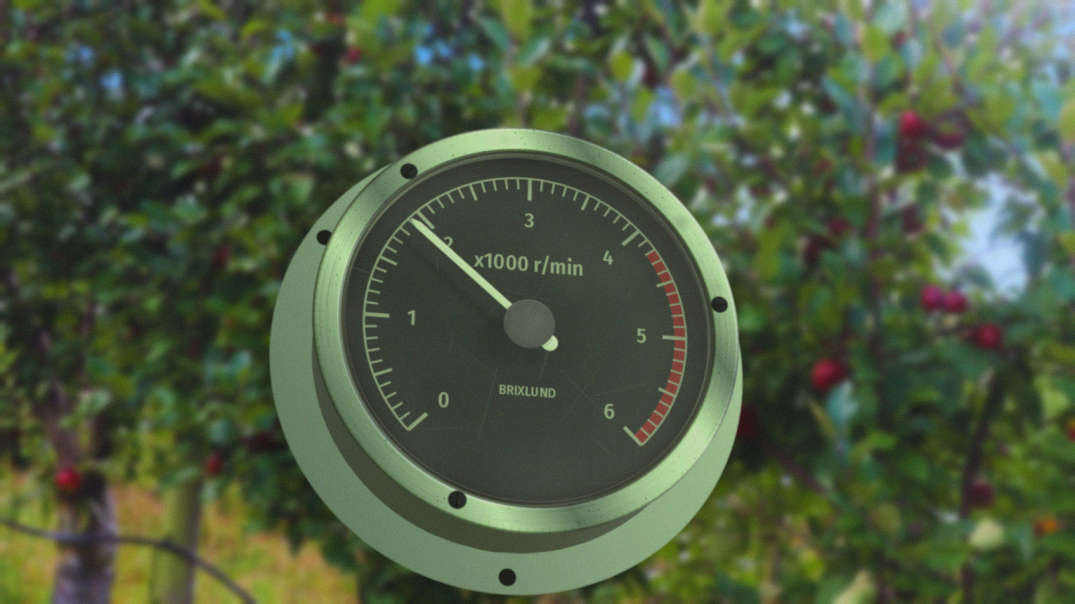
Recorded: 1900 rpm
